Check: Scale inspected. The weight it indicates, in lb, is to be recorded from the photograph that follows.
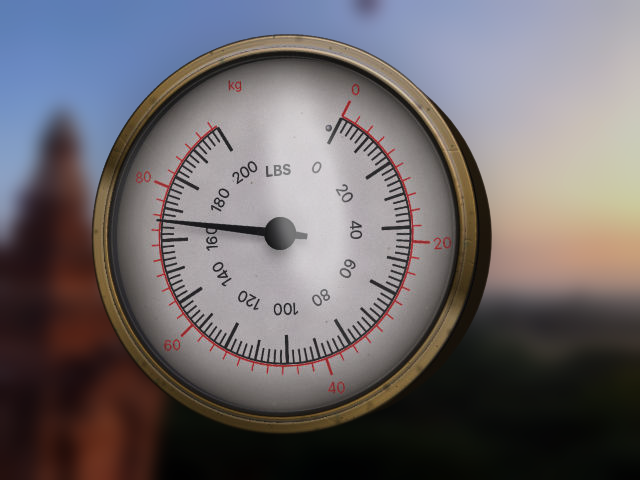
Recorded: 166 lb
